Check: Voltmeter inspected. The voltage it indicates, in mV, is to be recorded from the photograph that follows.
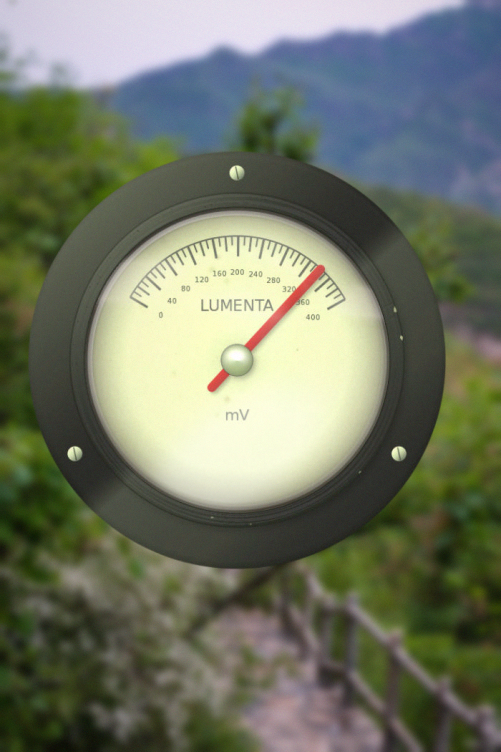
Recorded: 340 mV
